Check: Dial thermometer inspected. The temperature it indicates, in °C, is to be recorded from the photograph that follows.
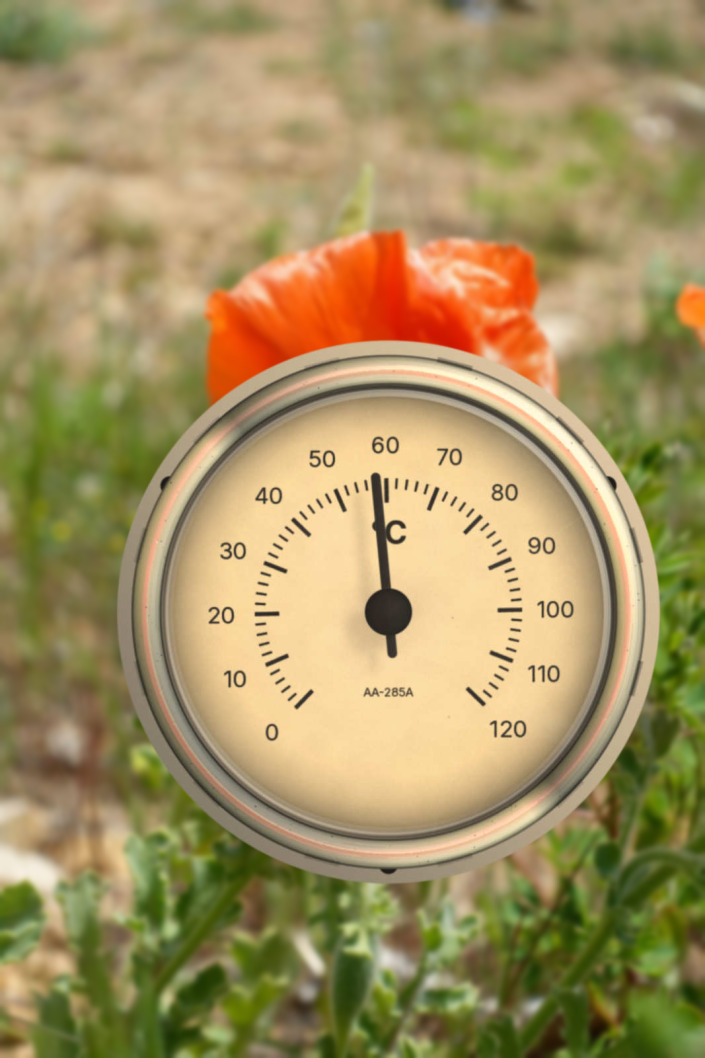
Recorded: 58 °C
